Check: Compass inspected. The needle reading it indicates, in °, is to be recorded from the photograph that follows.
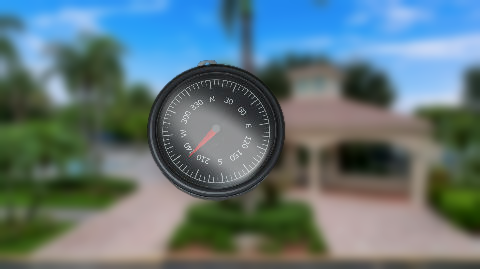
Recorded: 230 °
